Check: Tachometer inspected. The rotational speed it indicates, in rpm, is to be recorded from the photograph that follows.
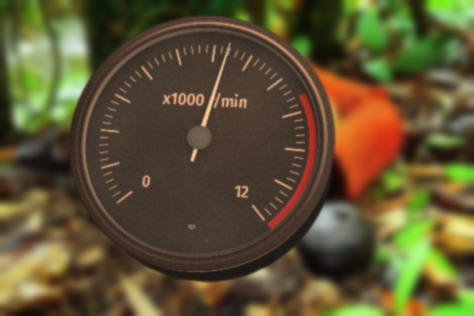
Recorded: 6400 rpm
